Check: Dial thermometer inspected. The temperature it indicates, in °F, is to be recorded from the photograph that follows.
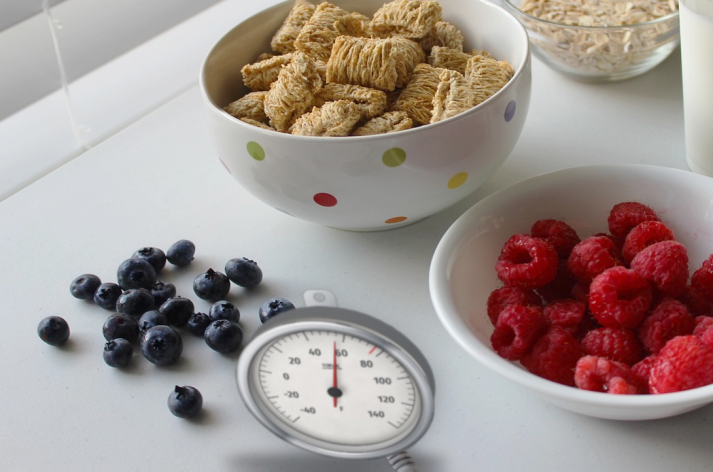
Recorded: 56 °F
